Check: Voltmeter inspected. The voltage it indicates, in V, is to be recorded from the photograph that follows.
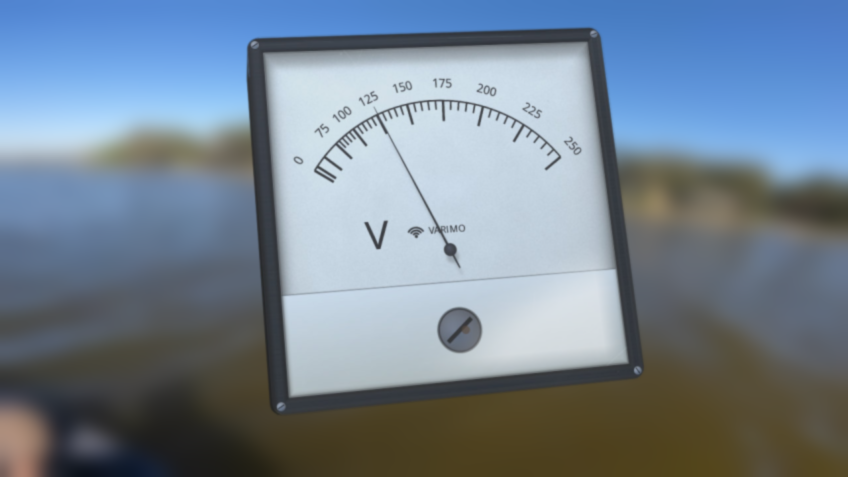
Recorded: 125 V
